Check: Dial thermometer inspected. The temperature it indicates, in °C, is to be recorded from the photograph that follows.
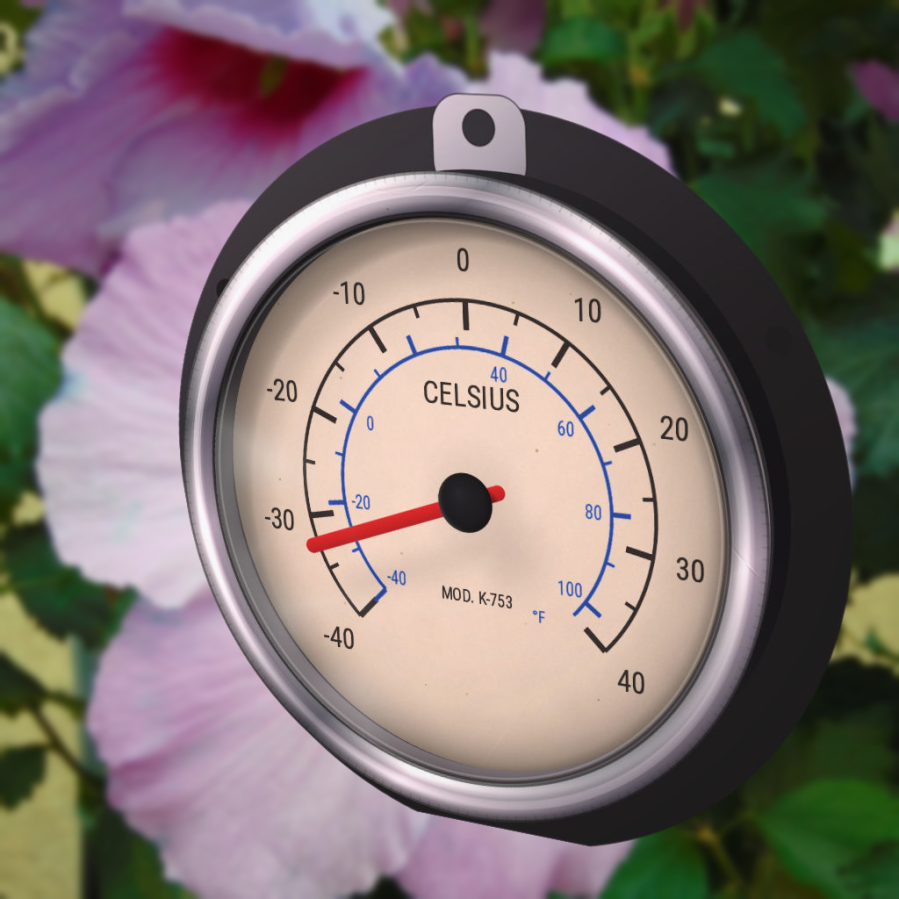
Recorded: -32.5 °C
